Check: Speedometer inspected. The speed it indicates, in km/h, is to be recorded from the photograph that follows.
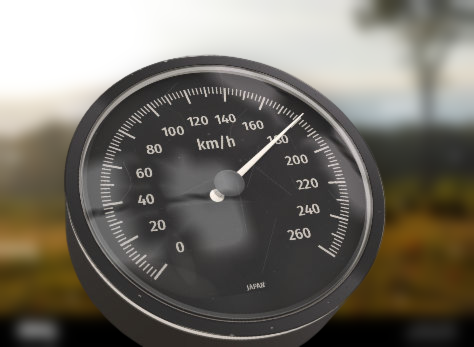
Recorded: 180 km/h
